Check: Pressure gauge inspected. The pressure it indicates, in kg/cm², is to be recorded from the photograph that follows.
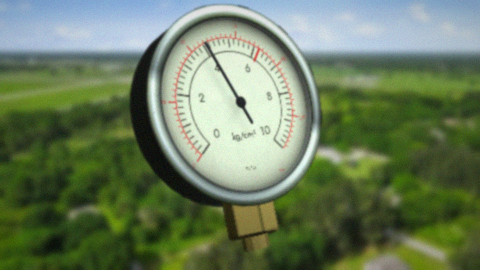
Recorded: 4 kg/cm²
